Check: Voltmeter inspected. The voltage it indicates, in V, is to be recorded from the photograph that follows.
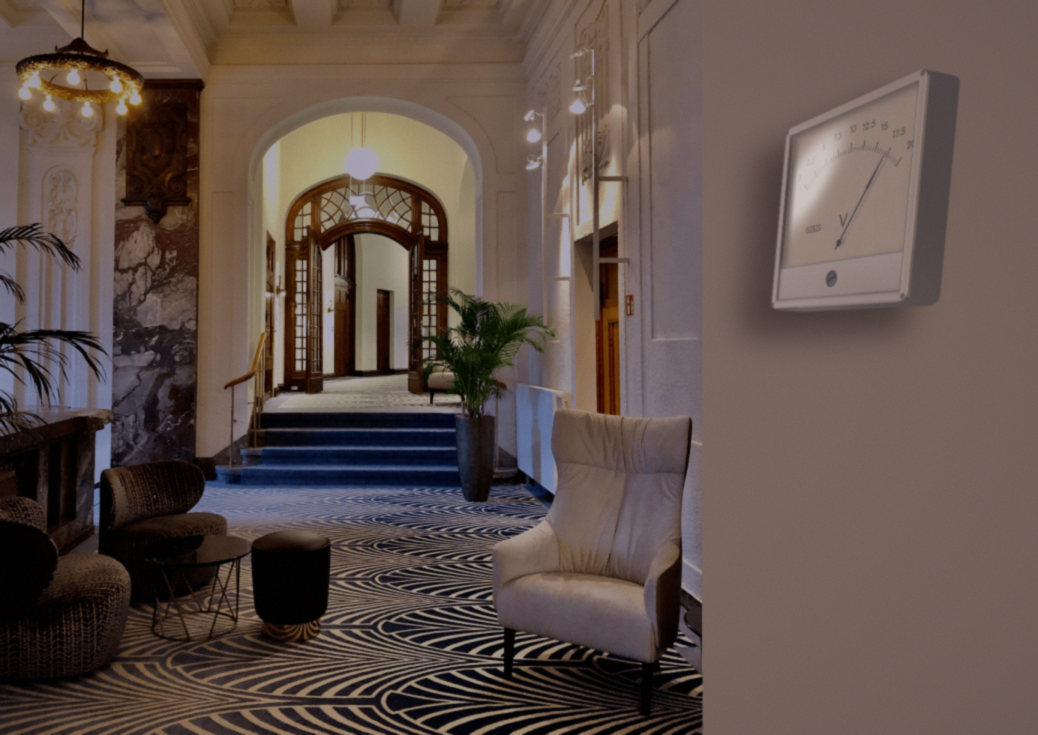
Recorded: 17.5 V
